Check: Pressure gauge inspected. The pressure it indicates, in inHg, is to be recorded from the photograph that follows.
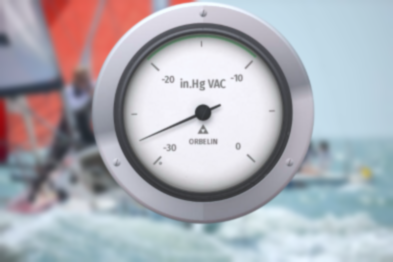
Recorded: -27.5 inHg
